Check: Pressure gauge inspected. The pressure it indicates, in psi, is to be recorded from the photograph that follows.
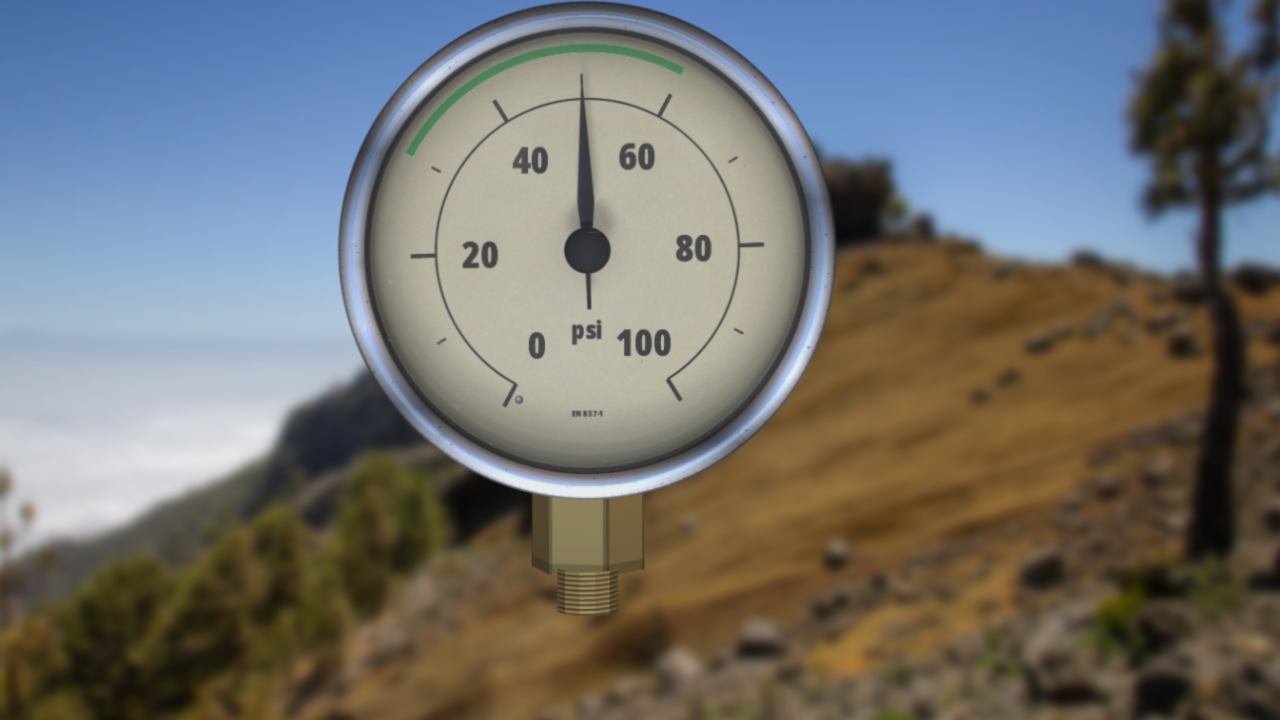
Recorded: 50 psi
